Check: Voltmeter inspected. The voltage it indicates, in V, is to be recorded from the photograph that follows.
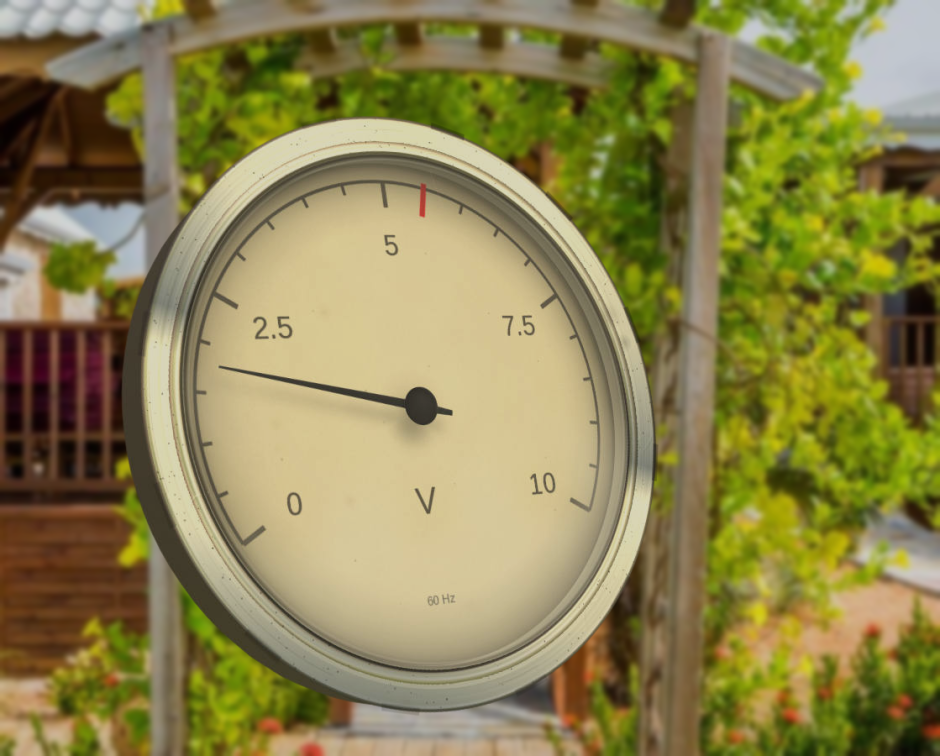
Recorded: 1.75 V
